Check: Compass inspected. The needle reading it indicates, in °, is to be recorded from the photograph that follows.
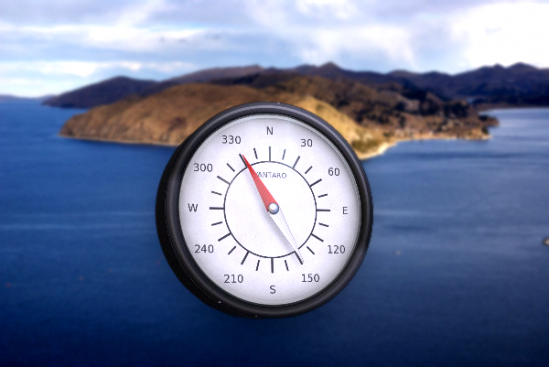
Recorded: 330 °
